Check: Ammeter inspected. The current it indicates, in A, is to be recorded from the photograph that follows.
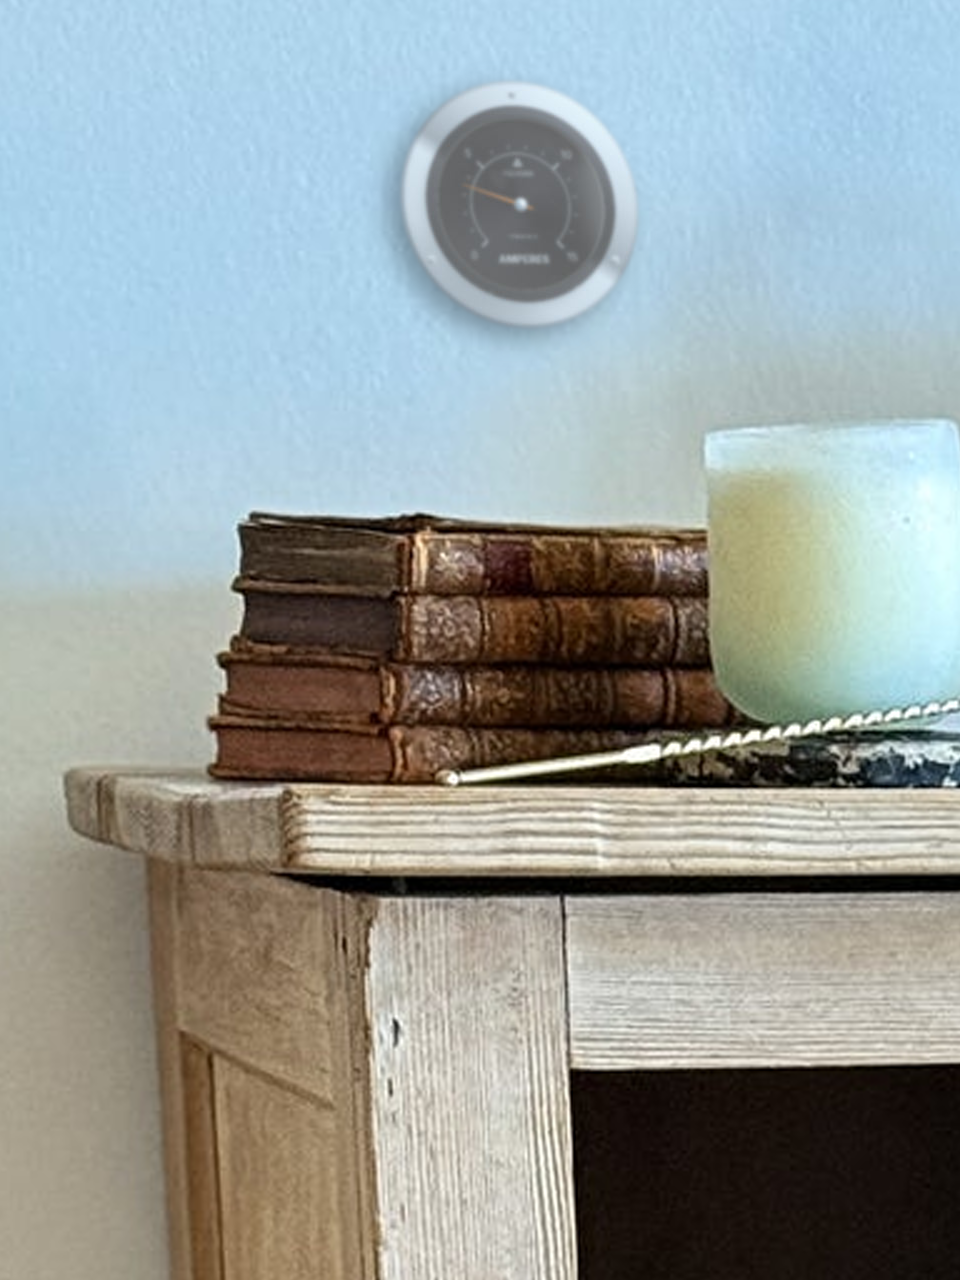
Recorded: 3.5 A
